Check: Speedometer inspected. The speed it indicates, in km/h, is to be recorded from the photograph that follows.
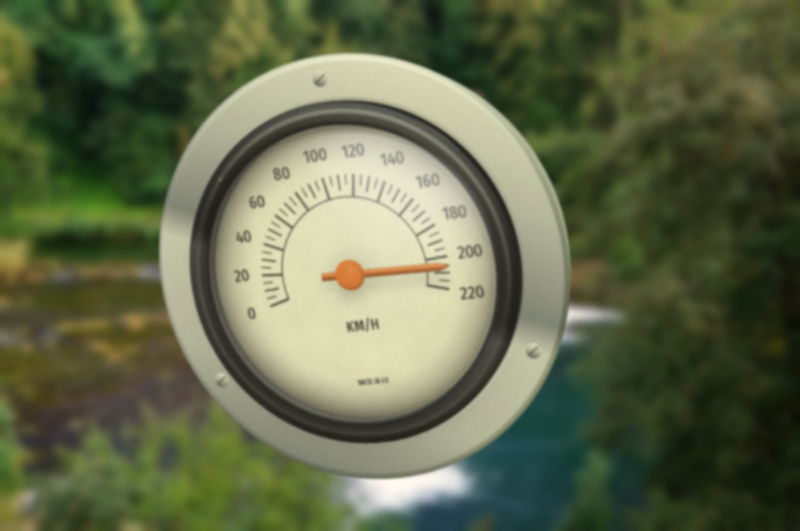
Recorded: 205 km/h
